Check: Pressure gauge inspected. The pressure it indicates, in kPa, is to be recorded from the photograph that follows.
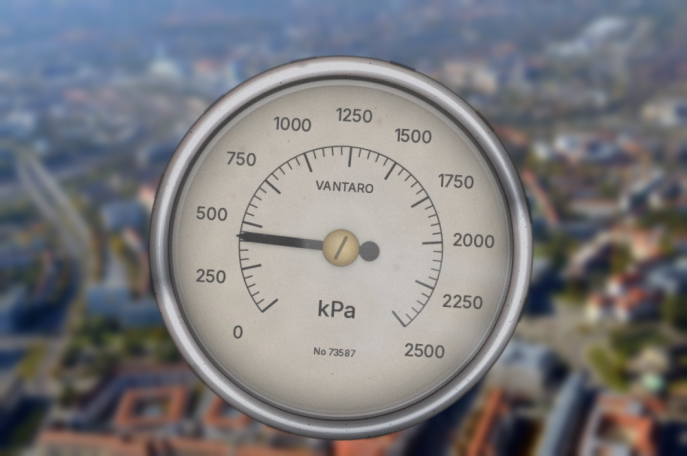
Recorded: 425 kPa
